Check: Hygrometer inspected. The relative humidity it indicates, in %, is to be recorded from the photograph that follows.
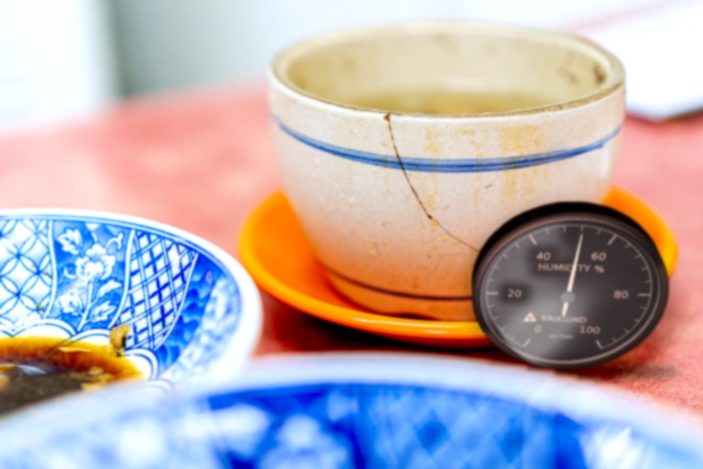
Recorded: 52 %
